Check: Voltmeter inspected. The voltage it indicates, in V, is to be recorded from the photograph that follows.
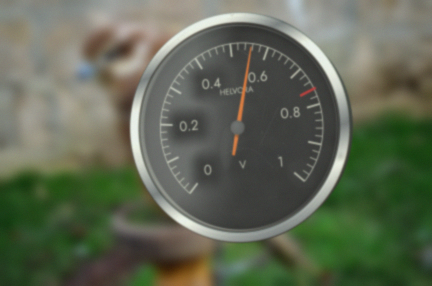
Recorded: 0.56 V
